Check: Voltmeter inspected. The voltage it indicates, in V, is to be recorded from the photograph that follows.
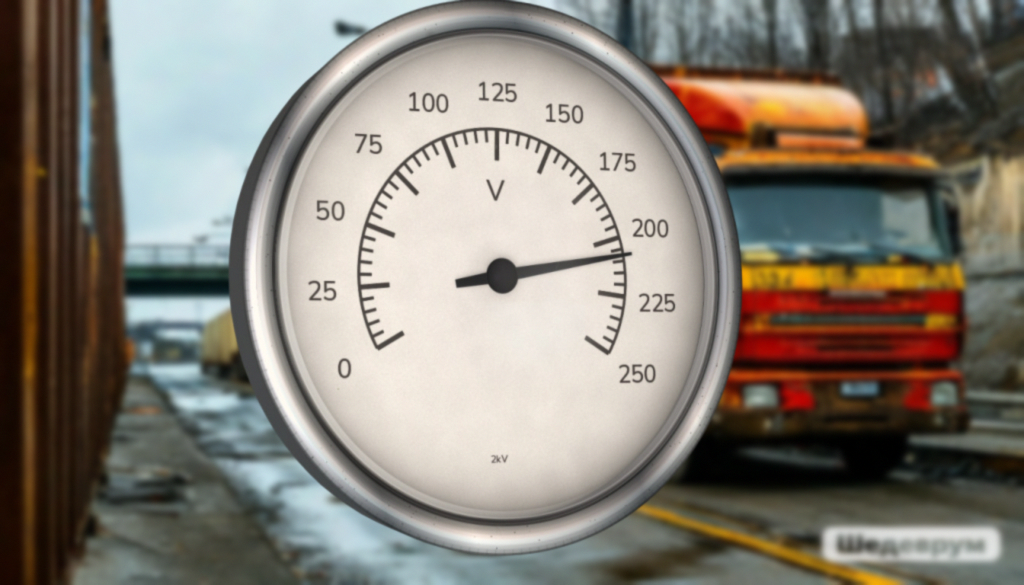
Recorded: 207.5 V
